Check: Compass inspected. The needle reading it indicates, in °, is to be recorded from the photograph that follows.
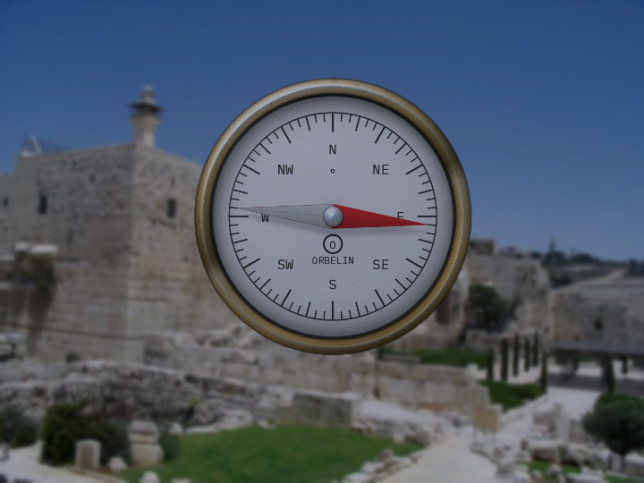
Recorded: 95 °
